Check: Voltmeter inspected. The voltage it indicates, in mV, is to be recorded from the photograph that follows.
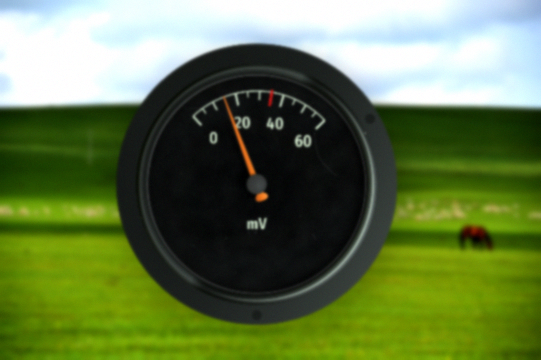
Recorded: 15 mV
